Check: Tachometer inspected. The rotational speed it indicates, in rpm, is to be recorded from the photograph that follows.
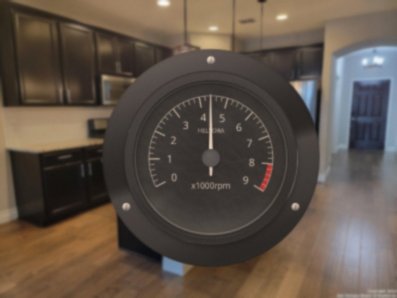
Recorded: 4400 rpm
